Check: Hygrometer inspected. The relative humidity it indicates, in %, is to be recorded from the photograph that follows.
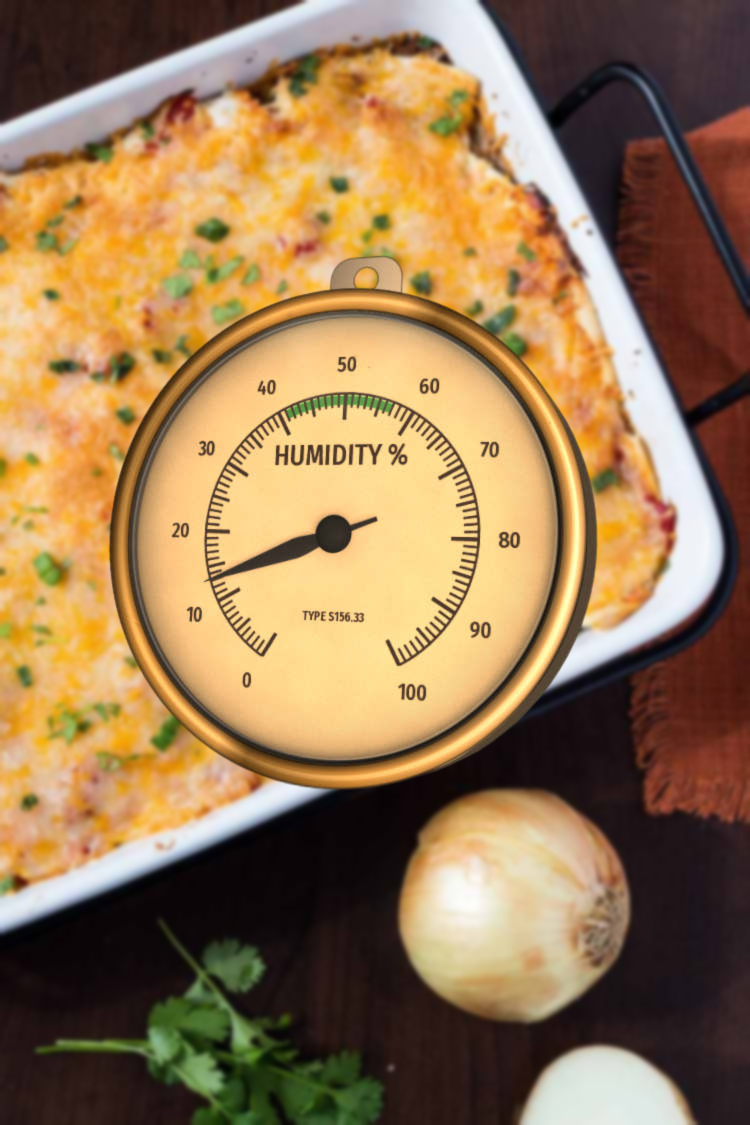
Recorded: 13 %
